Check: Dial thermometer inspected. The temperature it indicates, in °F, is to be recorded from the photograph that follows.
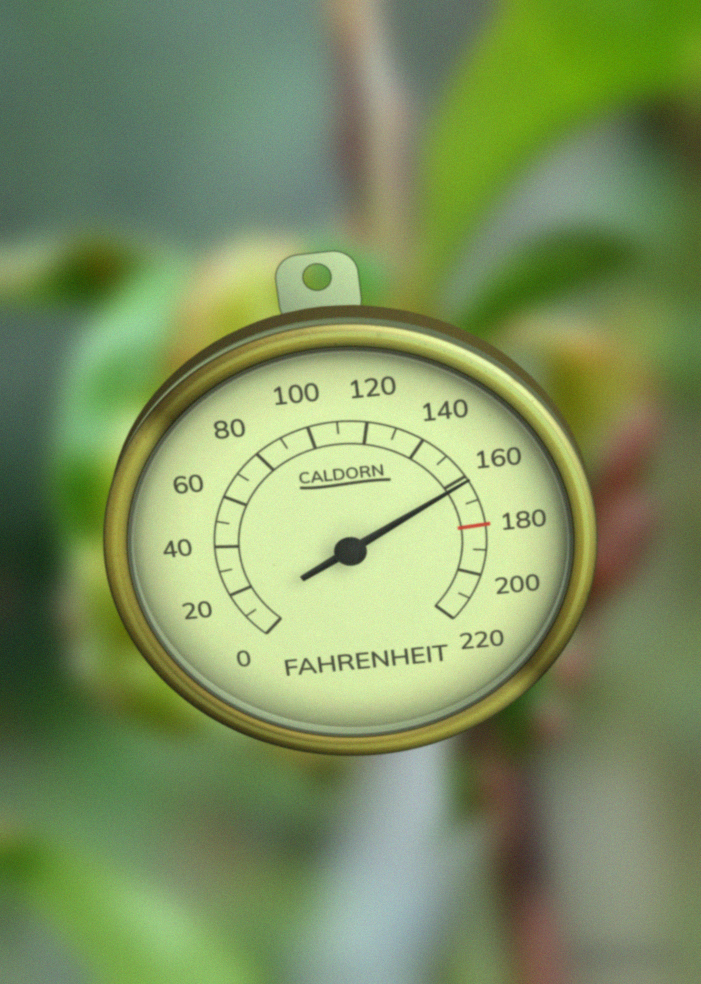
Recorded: 160 °F
